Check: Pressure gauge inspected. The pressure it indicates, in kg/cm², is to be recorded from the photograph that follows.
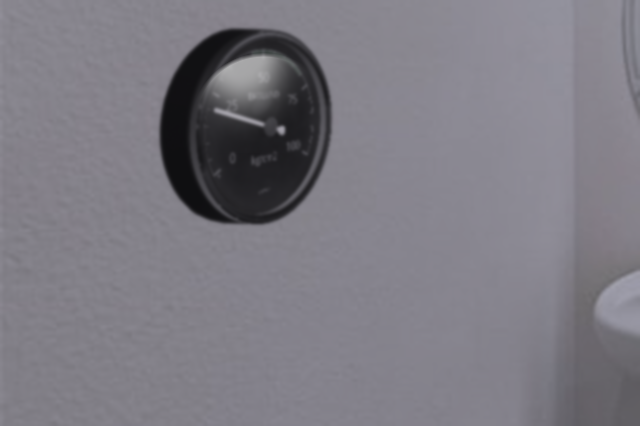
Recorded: 20 kg/cm²
